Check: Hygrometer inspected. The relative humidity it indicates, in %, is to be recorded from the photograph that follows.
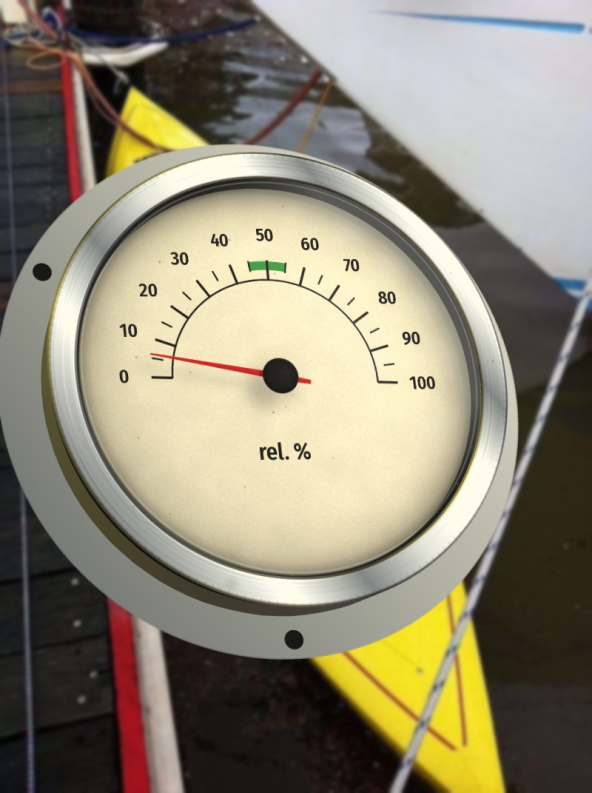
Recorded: 5 %
